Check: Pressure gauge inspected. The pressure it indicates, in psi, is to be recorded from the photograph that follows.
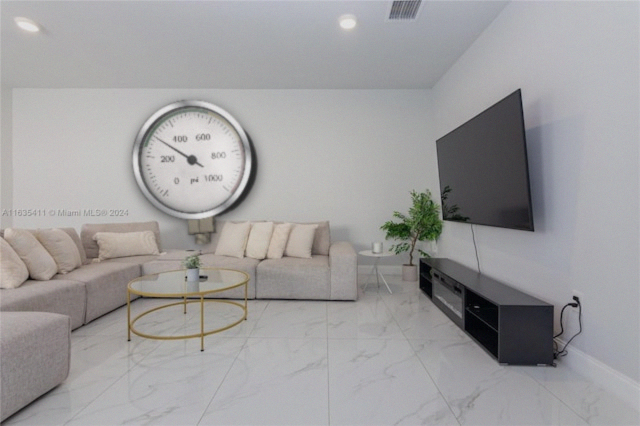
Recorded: 300 psi
